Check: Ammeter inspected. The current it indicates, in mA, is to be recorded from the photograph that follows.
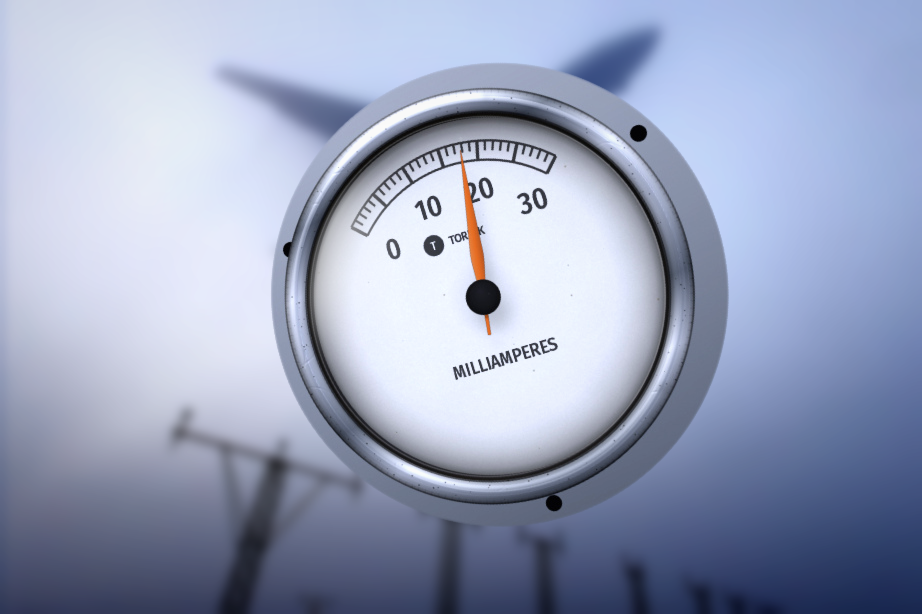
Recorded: 18 mA
